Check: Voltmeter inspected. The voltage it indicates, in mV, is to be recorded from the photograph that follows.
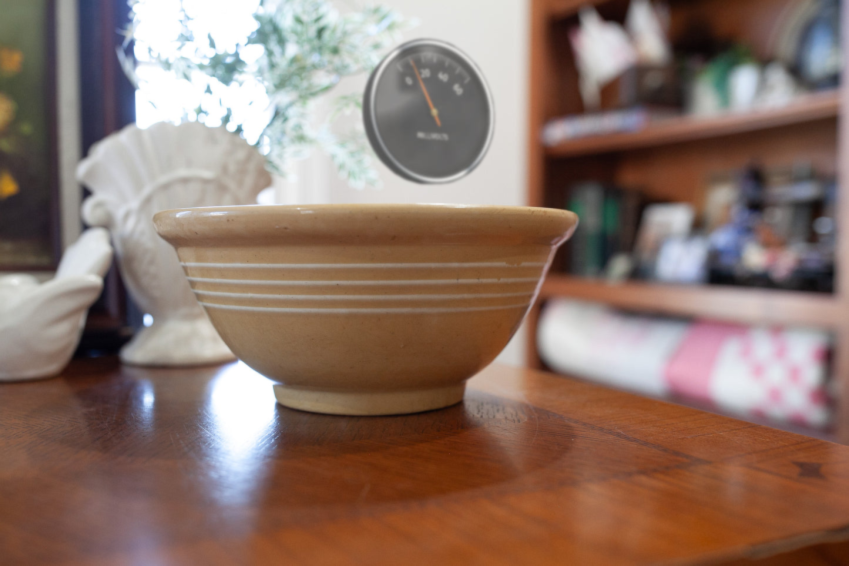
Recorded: 10 mV
